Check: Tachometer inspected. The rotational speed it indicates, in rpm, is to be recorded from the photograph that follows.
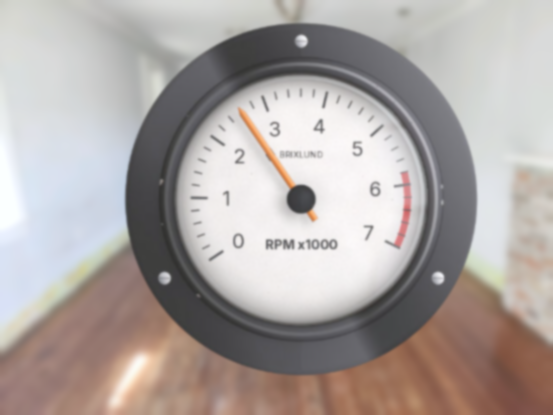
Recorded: 2600 rpm
